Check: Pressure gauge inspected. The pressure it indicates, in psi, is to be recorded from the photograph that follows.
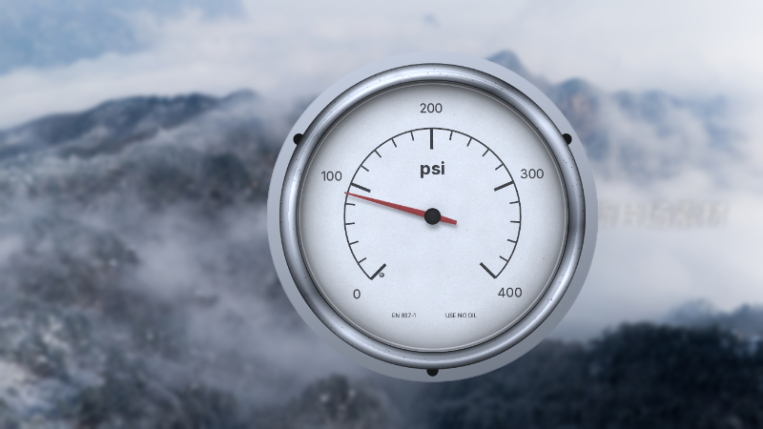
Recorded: 90 psi
